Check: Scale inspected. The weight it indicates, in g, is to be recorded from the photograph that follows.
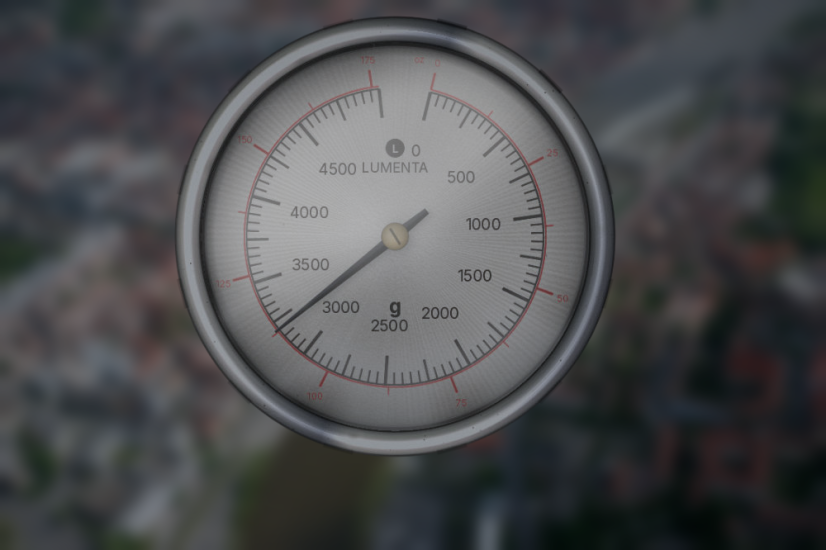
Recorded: 3200 g
